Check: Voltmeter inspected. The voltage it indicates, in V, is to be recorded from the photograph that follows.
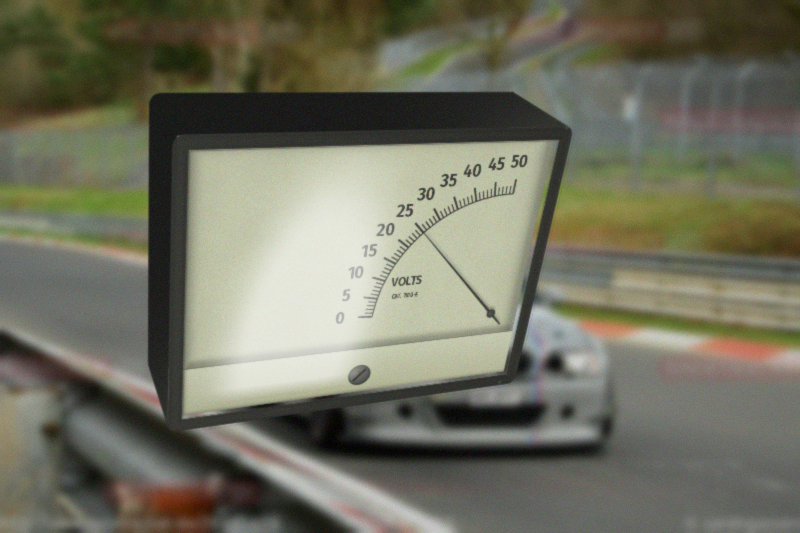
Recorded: 25 V
